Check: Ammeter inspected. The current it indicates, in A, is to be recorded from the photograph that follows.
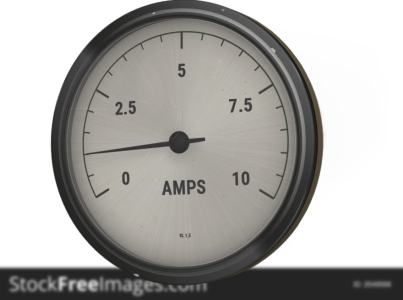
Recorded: 1 A
